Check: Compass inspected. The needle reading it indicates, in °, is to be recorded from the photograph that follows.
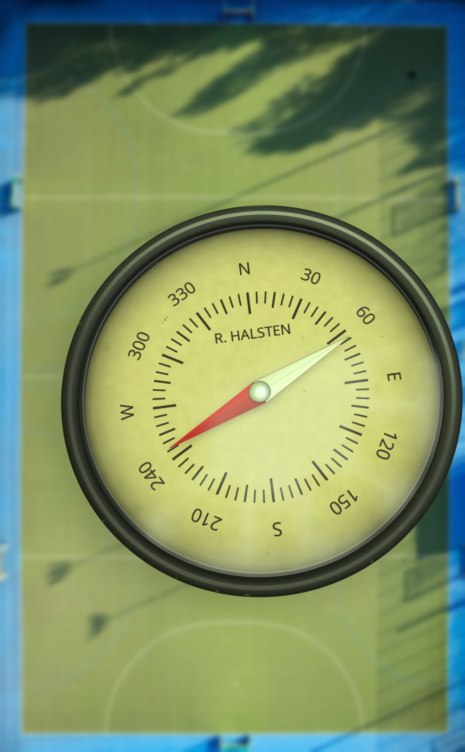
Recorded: 245 °
